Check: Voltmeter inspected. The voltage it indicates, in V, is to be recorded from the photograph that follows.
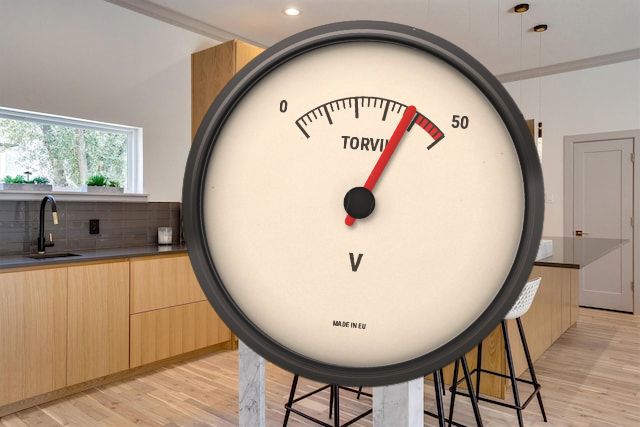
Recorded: 38 V
